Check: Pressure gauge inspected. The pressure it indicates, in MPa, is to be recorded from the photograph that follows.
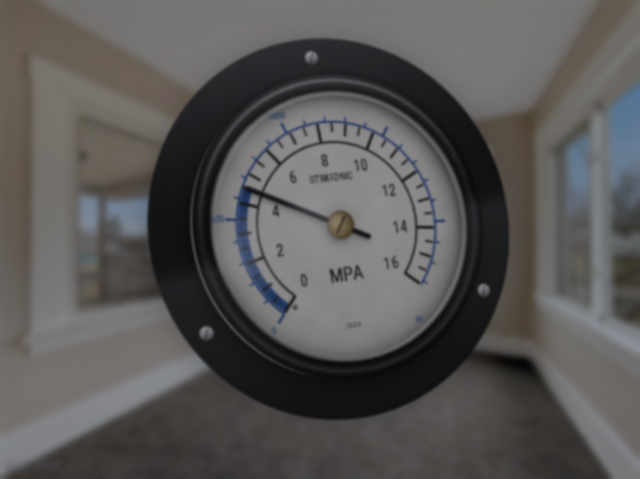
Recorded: 4.5 MPa
